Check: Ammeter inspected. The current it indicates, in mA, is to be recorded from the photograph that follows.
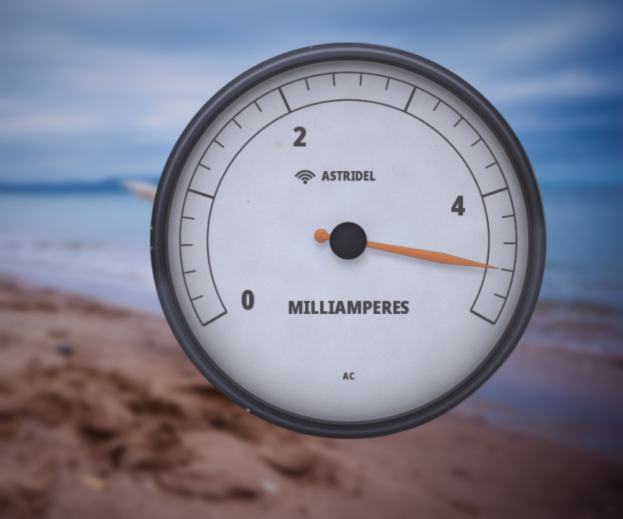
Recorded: 4.6 mA
